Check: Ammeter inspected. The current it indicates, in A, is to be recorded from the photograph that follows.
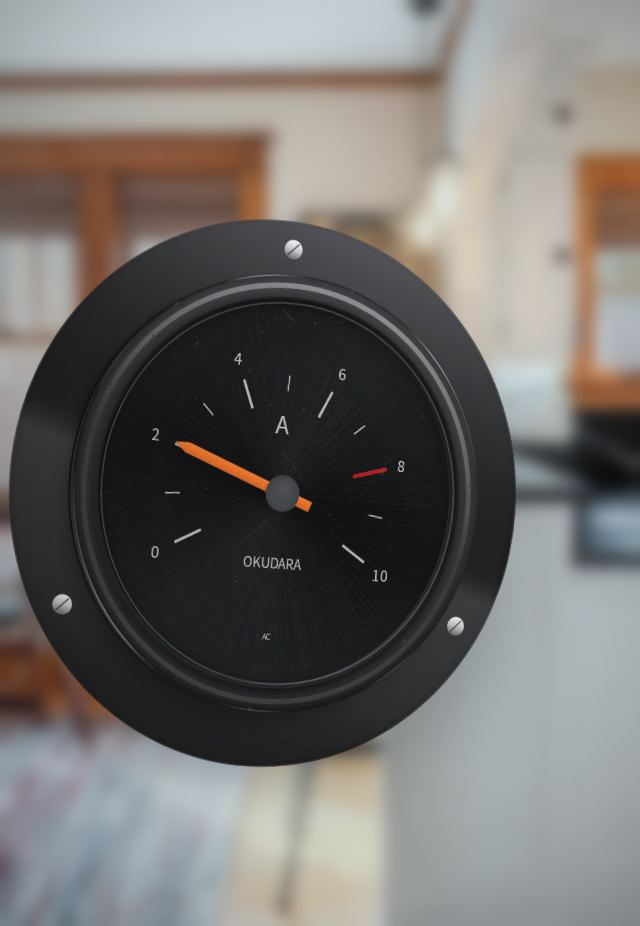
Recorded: 2 A
